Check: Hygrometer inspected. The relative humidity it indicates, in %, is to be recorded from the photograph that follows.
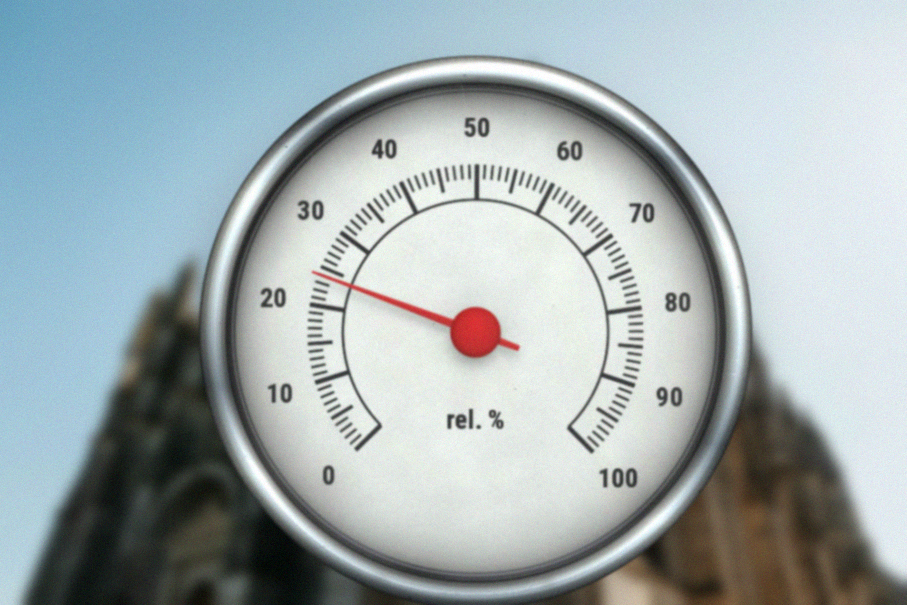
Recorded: 24 %
